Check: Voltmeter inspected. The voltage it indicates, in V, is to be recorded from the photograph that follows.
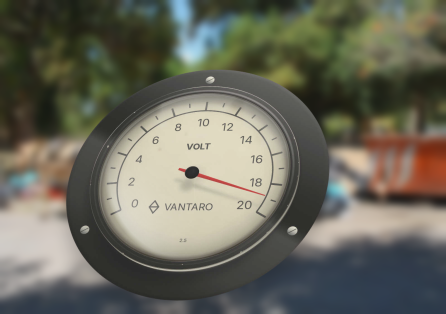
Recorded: 19 V
